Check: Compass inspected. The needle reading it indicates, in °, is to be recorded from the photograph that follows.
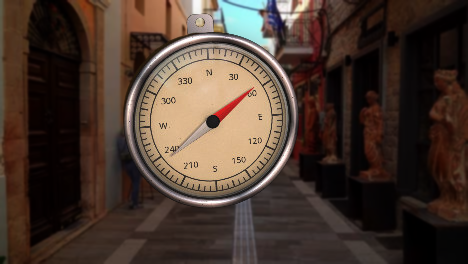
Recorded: 55 °
